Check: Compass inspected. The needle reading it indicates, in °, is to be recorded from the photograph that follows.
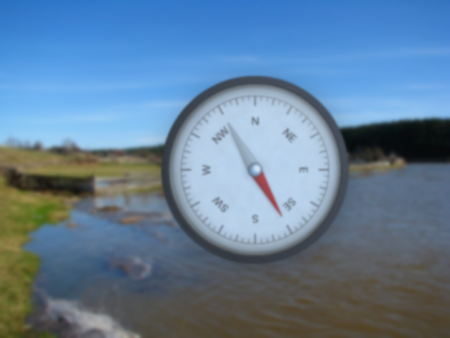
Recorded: 150 °
